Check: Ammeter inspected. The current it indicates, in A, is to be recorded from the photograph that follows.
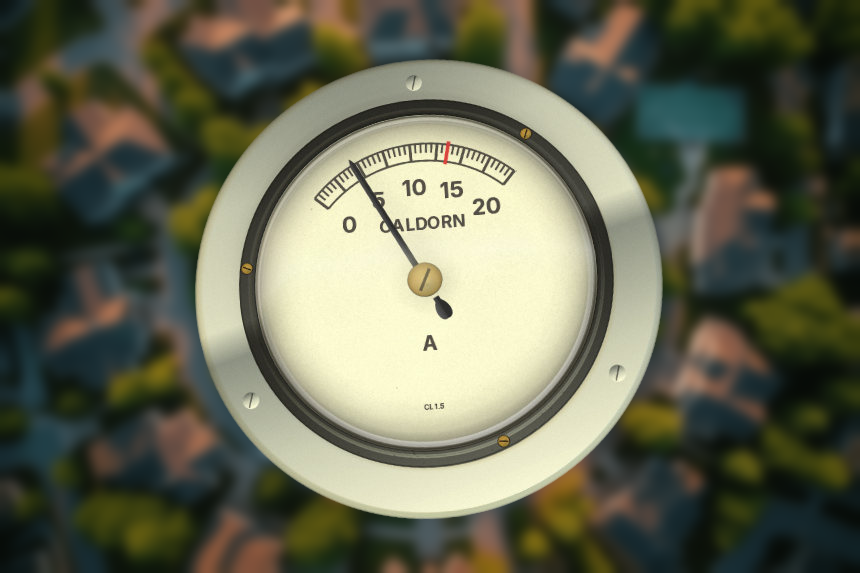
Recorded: 4.5 A
